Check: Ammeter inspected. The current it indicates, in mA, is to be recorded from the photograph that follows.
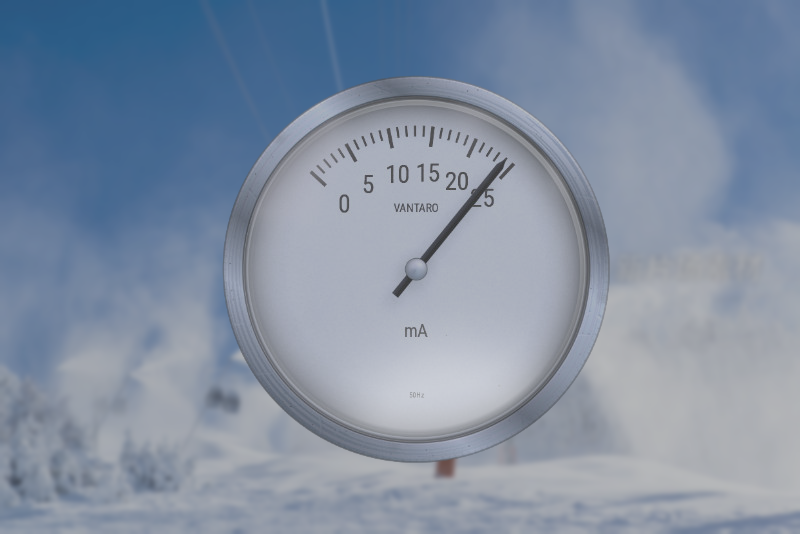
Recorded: 24 mA
